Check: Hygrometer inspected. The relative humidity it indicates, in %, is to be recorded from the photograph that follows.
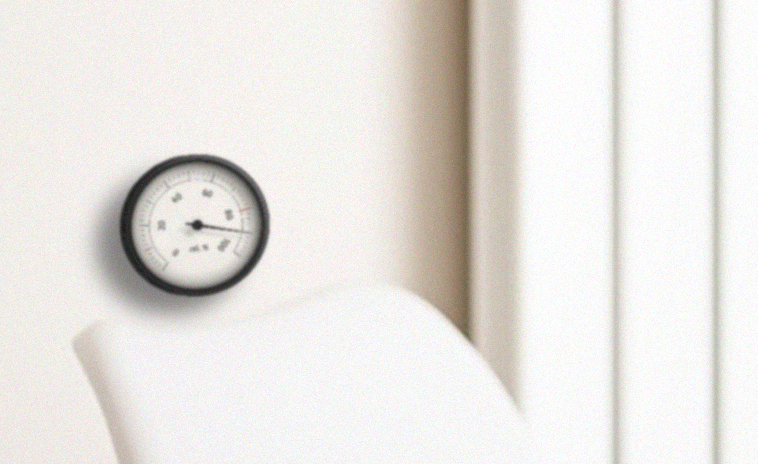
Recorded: 90 %
